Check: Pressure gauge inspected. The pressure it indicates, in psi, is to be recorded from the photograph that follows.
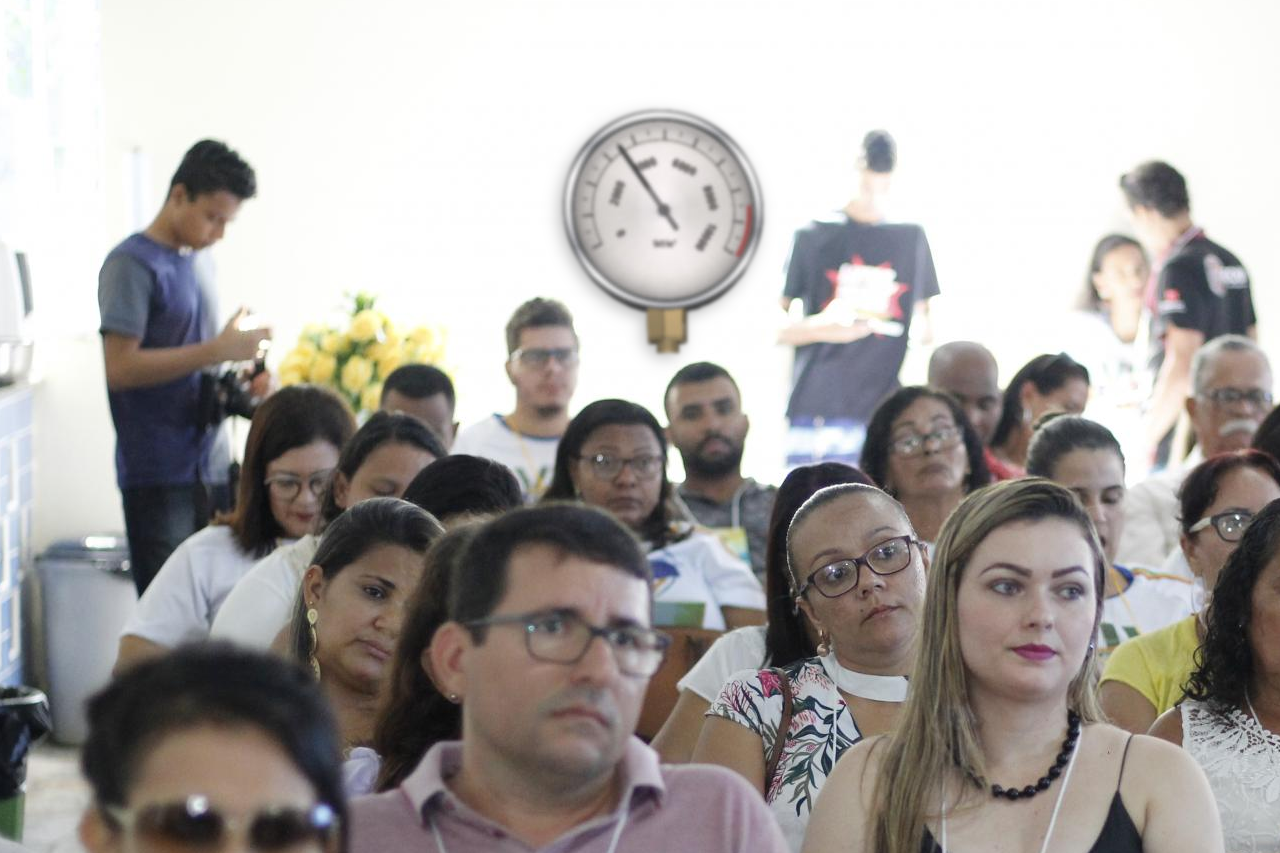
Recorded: 3500 psi
